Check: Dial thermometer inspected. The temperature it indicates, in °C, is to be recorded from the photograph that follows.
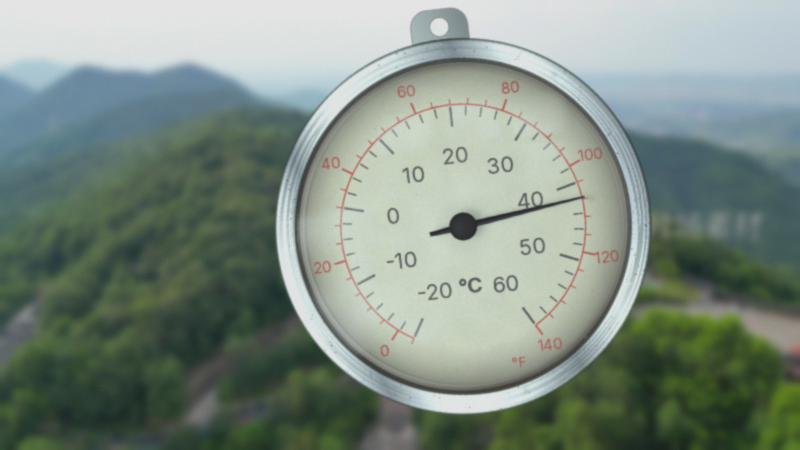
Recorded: 42 °C
